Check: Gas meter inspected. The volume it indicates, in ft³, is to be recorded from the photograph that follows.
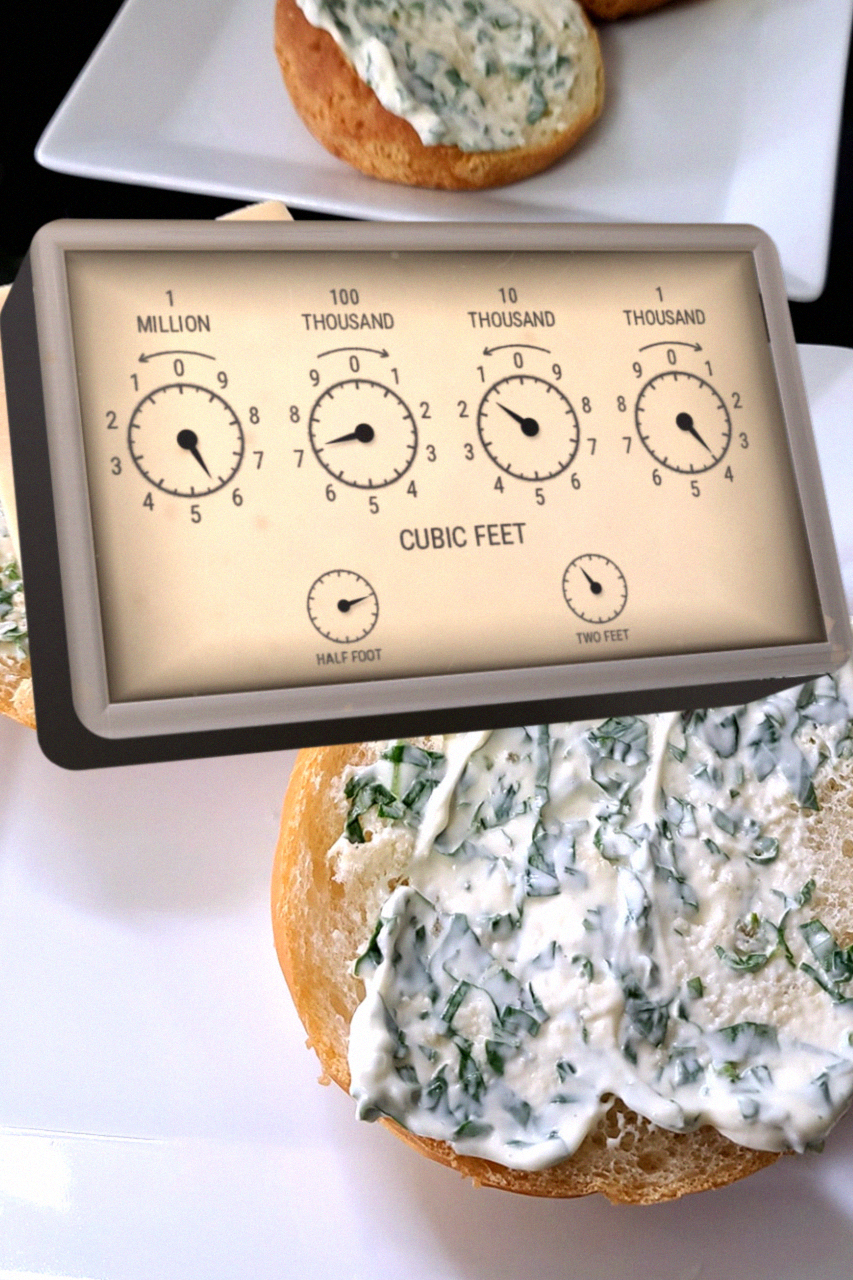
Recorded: 571400 ft³
